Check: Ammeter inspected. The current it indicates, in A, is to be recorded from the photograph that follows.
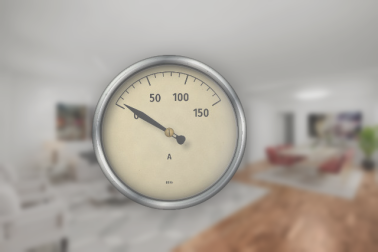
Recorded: 5 A
